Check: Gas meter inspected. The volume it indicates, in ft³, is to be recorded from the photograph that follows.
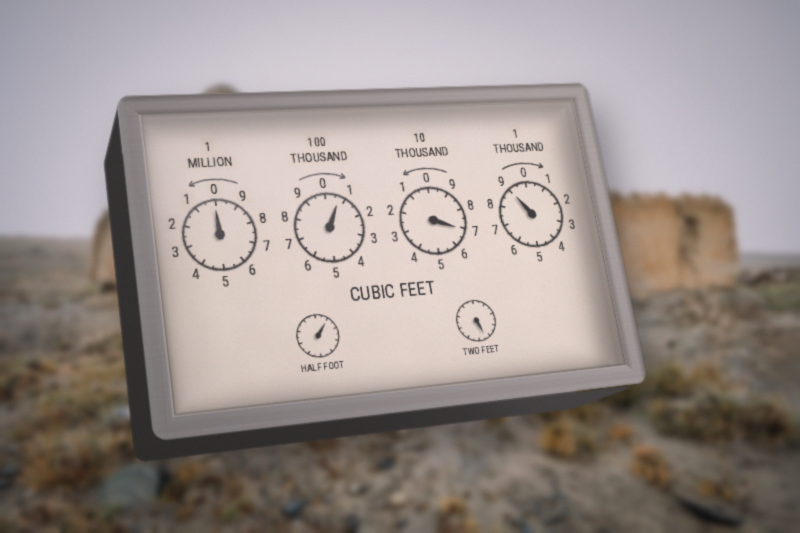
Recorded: 6900 ft³
